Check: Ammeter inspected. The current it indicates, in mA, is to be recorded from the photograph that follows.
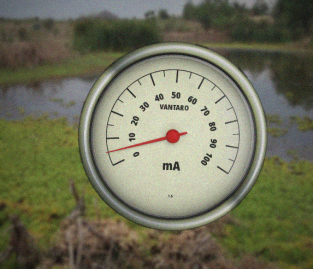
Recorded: 5 mA
